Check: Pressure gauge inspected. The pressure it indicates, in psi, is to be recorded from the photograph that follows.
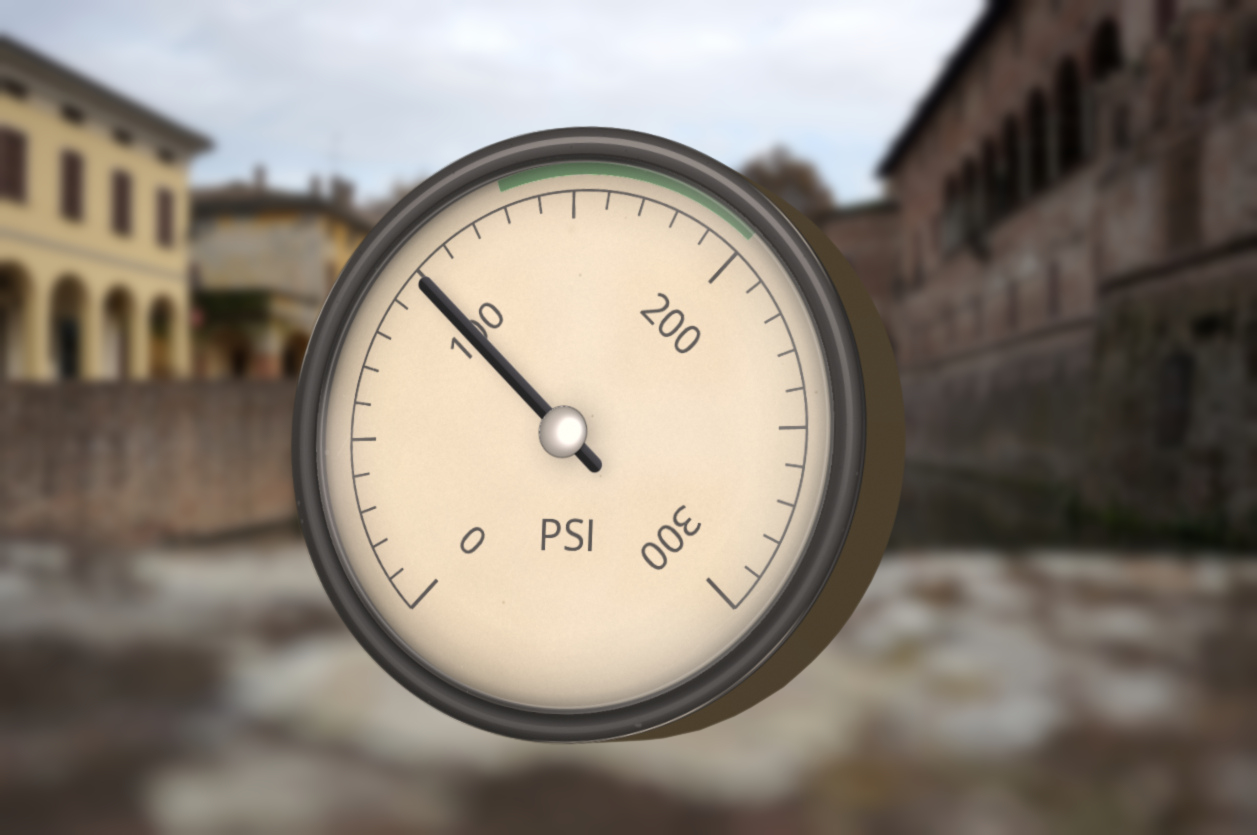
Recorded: 100 psi
